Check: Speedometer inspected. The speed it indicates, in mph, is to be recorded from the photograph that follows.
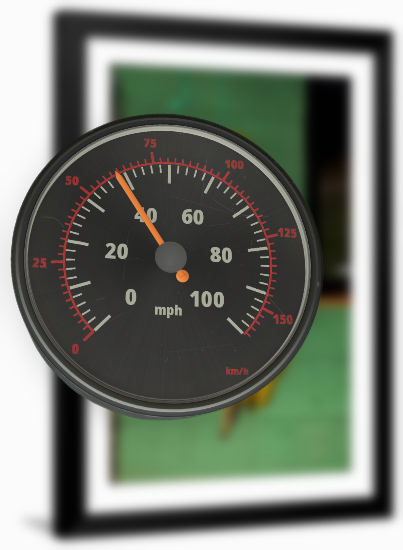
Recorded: 38 mph
